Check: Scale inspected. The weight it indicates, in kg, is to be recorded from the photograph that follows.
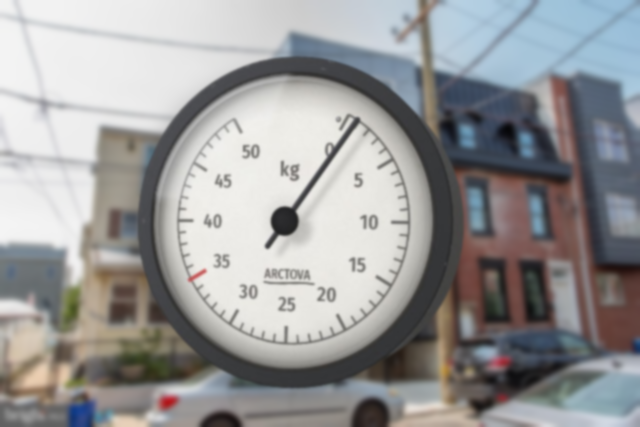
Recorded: 1 kg
